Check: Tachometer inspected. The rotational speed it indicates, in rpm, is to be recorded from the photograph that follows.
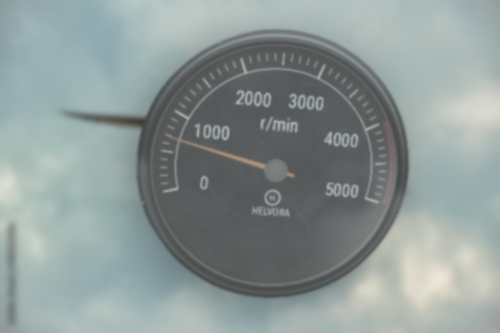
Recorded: 700 rpm
